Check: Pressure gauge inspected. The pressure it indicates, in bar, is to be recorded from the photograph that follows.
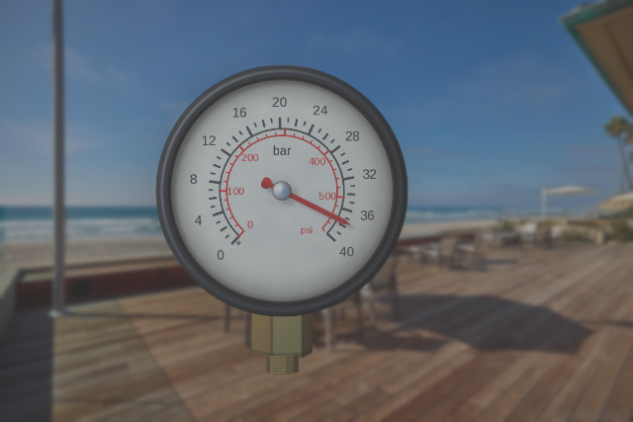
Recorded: 37.5 bar
